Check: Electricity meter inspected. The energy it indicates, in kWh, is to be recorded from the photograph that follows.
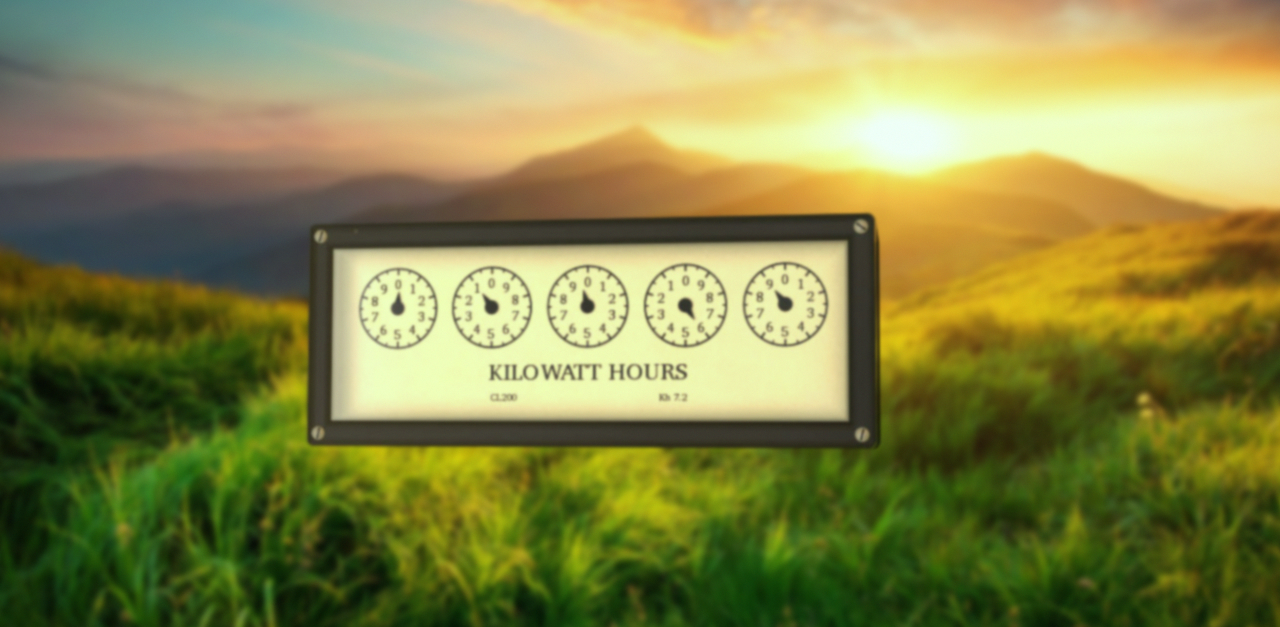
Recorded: 959 kWh
